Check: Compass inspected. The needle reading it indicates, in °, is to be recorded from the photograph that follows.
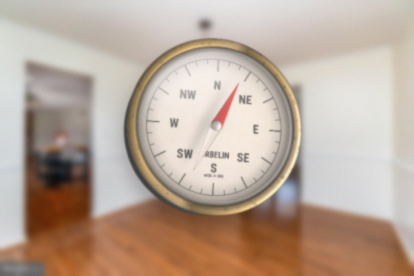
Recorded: 25 °
